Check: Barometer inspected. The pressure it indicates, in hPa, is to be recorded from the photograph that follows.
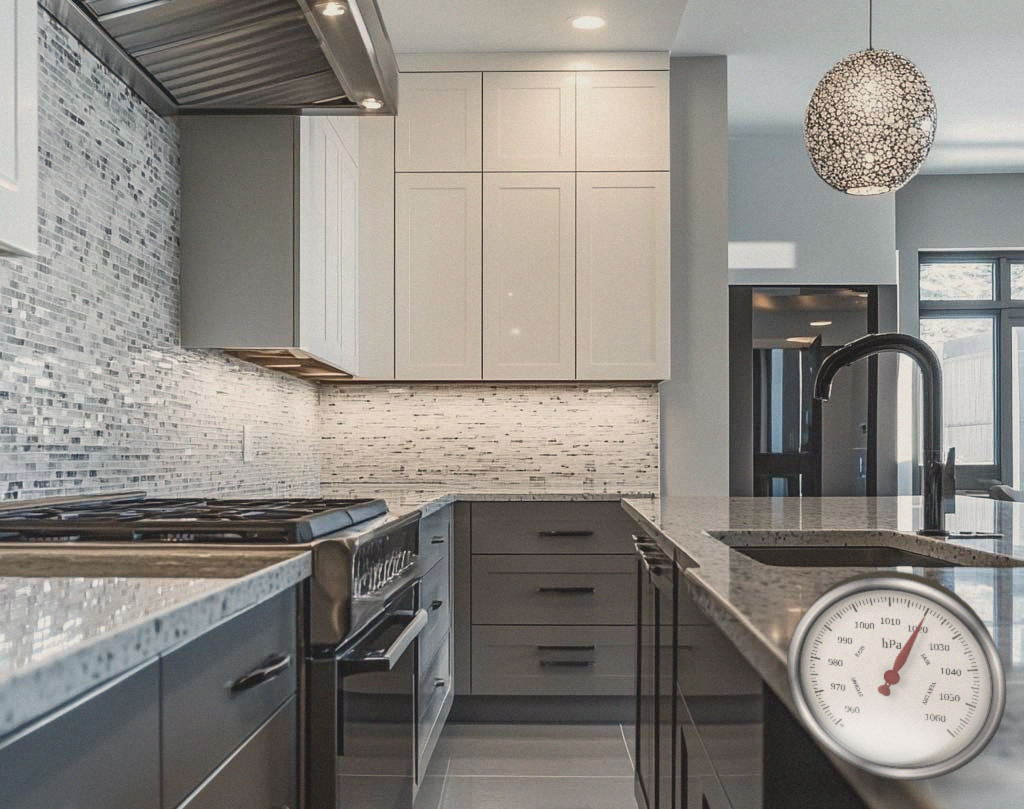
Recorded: 1020 hPa
